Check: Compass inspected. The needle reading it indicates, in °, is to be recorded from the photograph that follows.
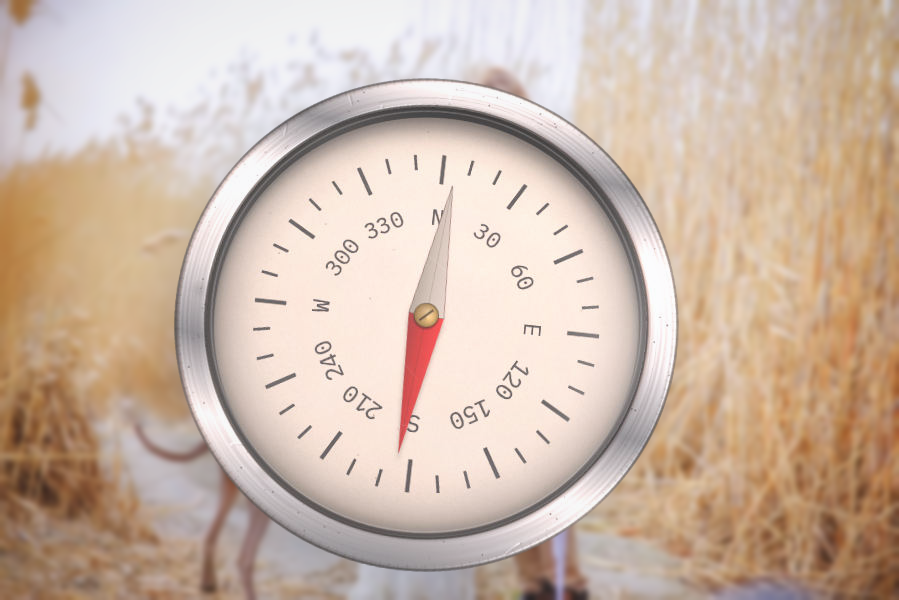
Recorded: 185 °
